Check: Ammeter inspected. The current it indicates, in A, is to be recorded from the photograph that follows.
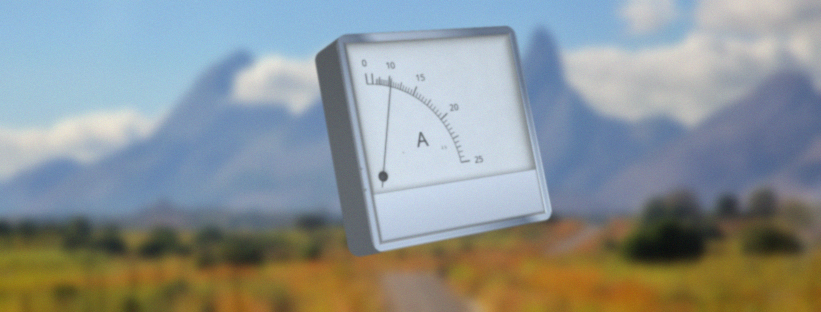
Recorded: 10 A
